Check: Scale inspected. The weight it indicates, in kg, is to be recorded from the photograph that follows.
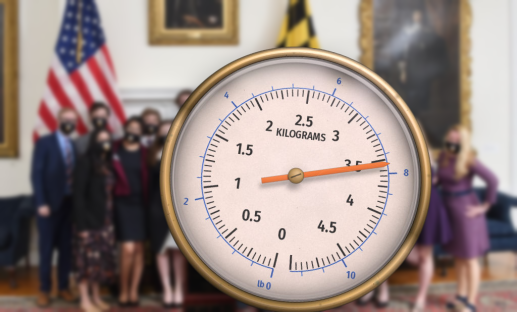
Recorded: 3.55 kg
